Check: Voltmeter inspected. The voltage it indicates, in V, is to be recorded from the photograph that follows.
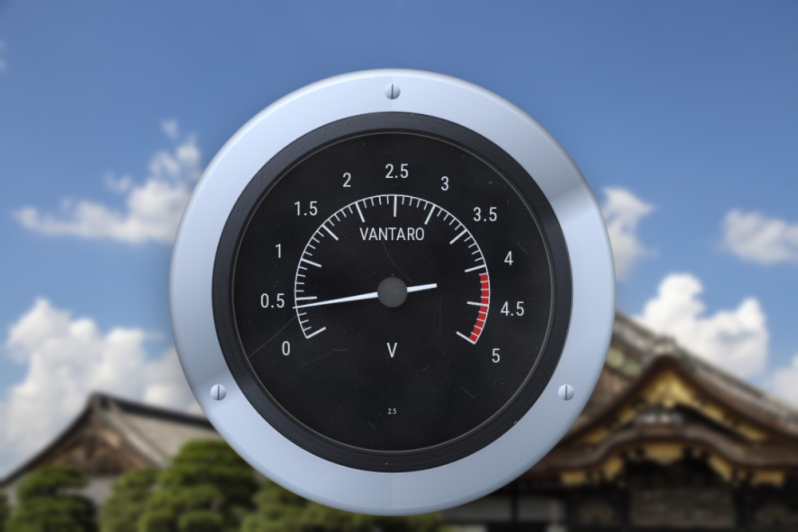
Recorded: 0.4 V
